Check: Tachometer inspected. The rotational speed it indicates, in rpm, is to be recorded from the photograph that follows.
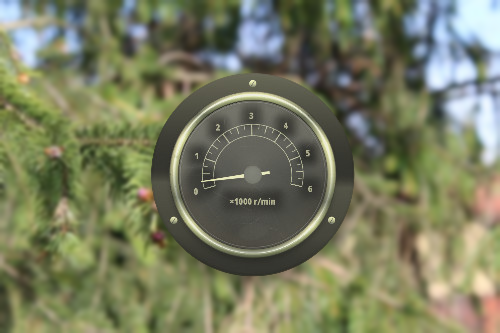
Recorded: 250 rpm
